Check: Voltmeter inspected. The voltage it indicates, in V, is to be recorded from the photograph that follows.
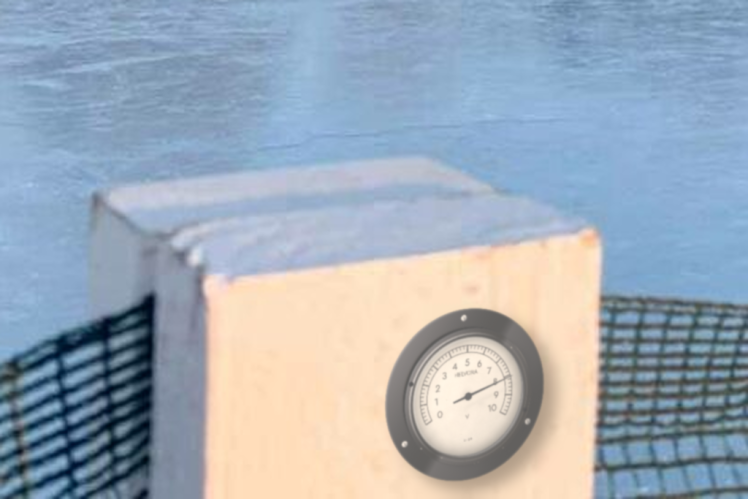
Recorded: 8 V
